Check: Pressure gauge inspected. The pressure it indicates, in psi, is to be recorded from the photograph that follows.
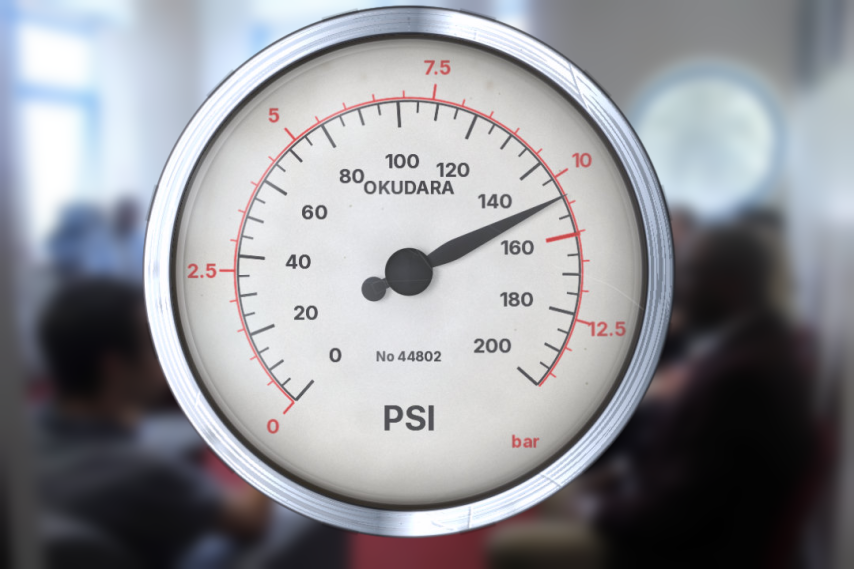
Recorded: 150 psi
